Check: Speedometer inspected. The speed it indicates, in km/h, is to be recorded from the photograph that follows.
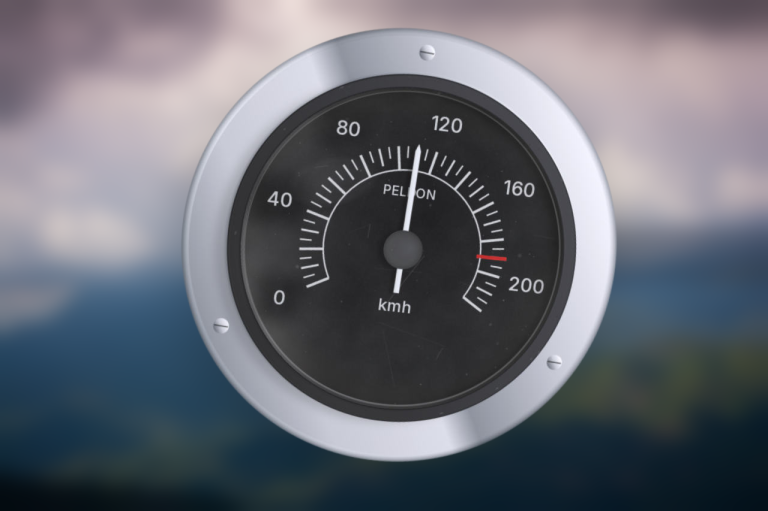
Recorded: 110 km/h
